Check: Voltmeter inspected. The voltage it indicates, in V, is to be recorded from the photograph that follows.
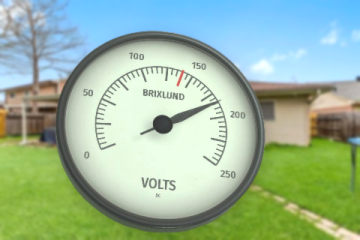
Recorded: 185 V
